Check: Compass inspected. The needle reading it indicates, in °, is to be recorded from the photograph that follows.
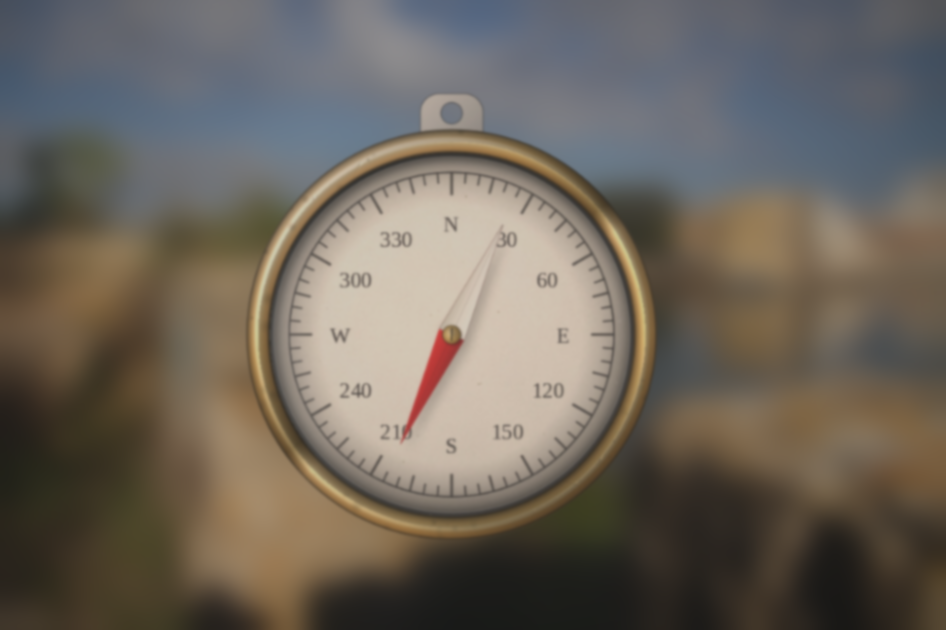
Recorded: 205 °
